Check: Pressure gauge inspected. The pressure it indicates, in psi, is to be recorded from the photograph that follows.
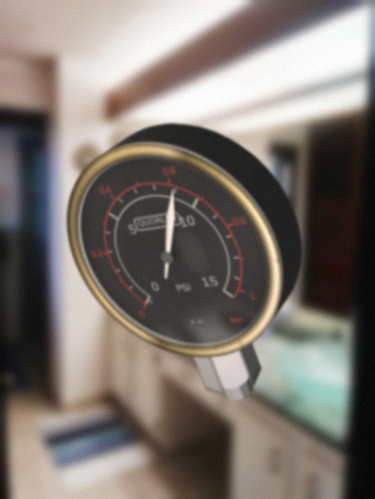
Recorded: 9 psi
